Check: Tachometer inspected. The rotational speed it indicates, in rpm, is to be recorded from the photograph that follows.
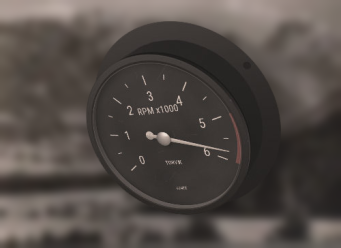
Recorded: 5750 rpm
